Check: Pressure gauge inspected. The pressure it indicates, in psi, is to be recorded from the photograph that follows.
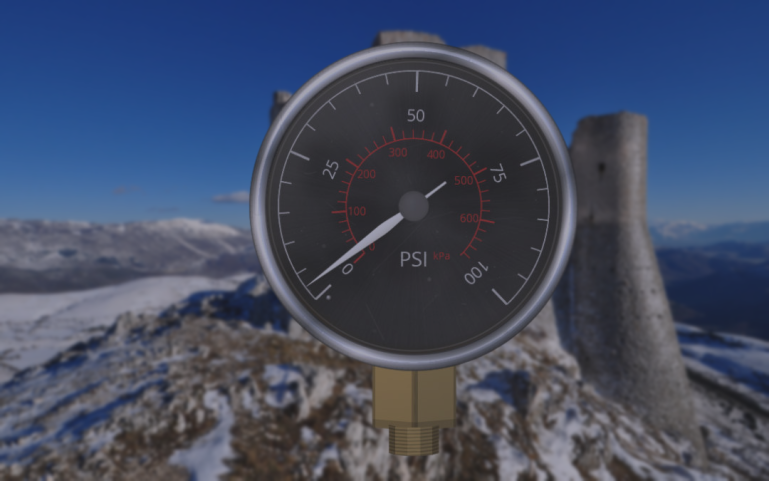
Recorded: 2.5 psi
